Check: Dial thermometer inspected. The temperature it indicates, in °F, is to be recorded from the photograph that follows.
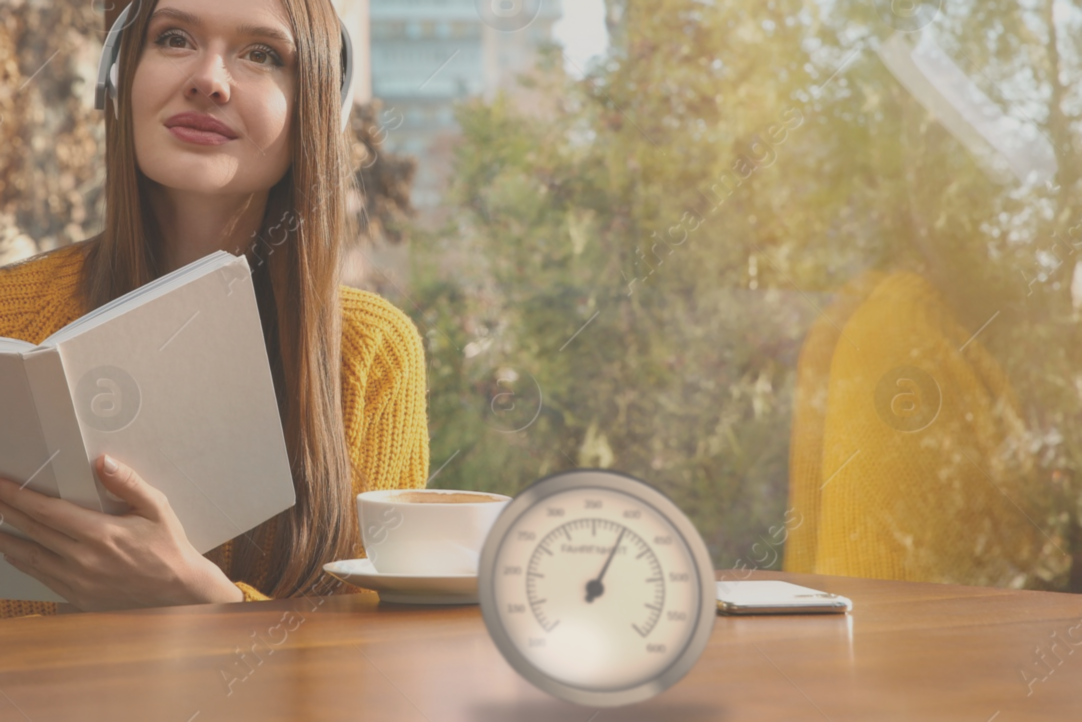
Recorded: 400 °F
